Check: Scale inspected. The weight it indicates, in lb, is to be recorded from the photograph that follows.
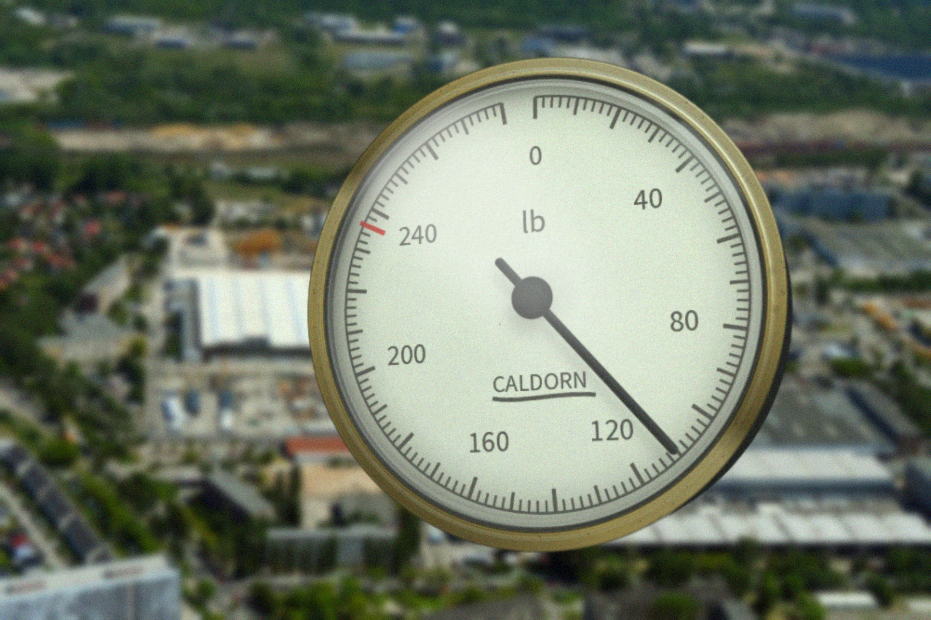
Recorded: 110 lb
